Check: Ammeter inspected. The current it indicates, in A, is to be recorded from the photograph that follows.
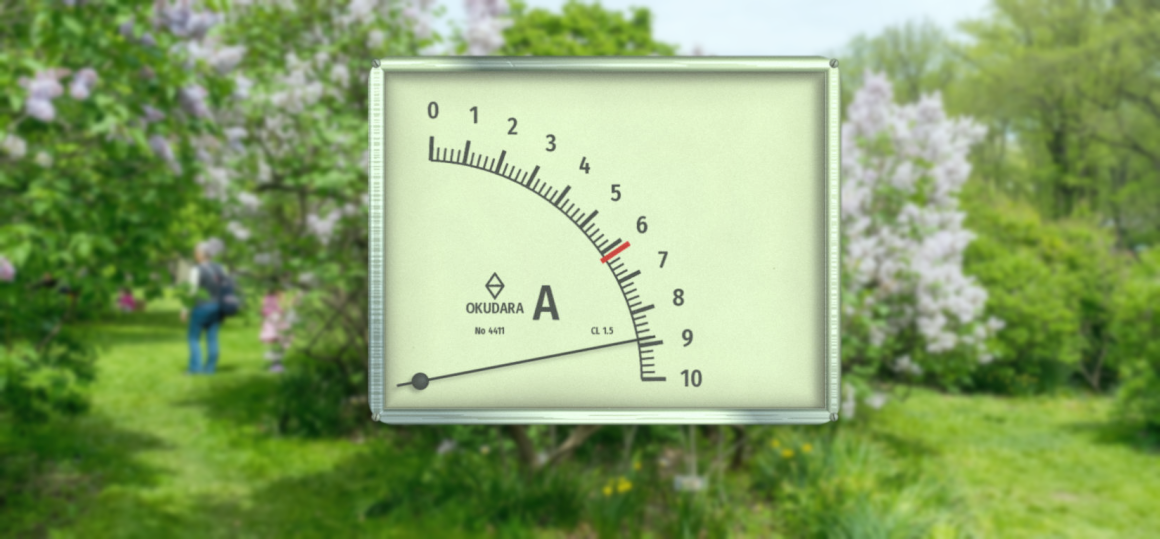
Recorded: 8.8 A
